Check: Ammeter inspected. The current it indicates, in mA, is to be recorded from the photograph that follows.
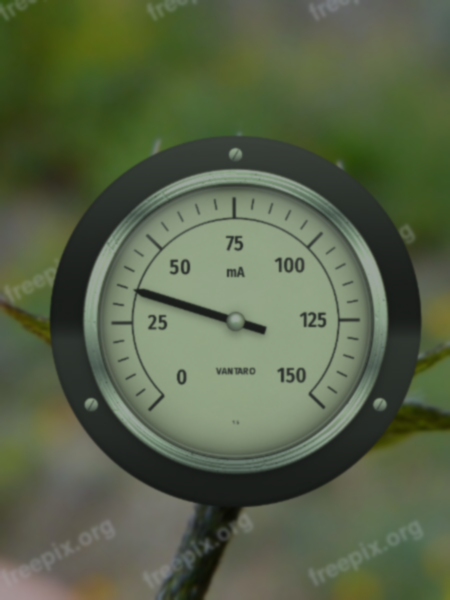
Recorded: 35 mA
